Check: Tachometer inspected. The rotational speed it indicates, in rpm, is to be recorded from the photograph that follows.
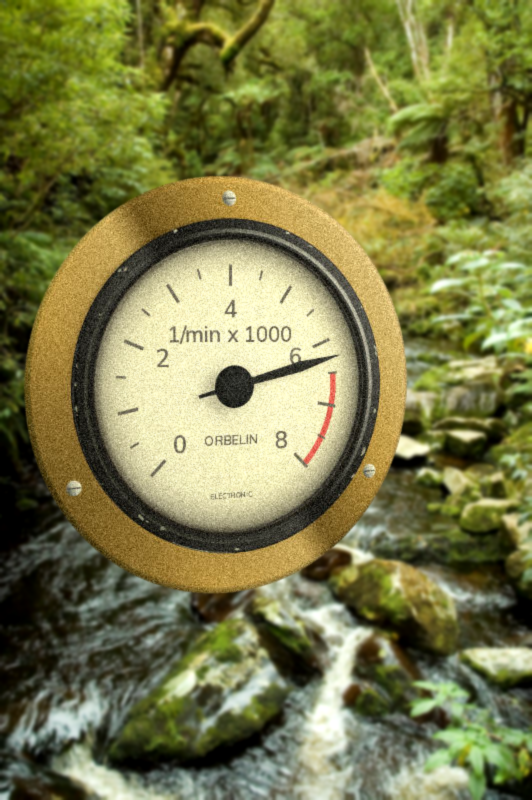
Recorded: 6250 rpm
